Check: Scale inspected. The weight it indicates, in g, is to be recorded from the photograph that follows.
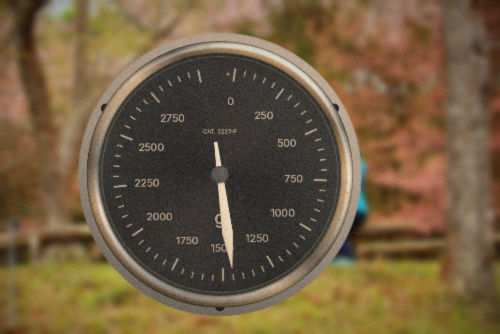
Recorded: 1450 g
